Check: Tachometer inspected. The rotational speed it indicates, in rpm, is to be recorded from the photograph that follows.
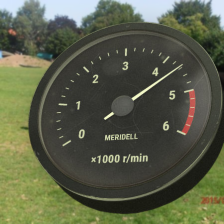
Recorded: 4400 rpm
